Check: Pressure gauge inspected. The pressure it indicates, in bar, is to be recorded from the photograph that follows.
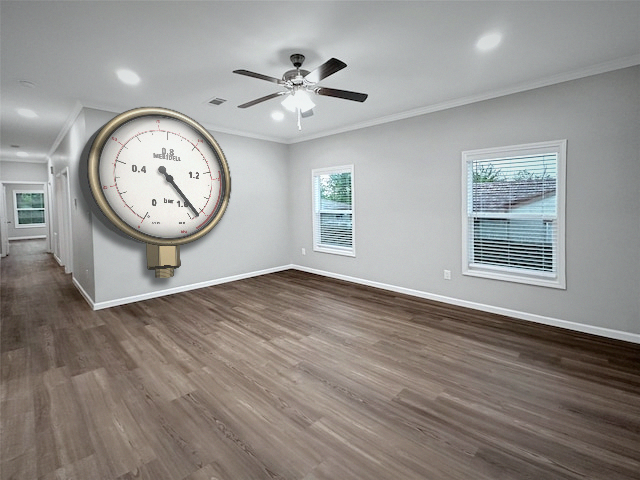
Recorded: 1.55 bar
